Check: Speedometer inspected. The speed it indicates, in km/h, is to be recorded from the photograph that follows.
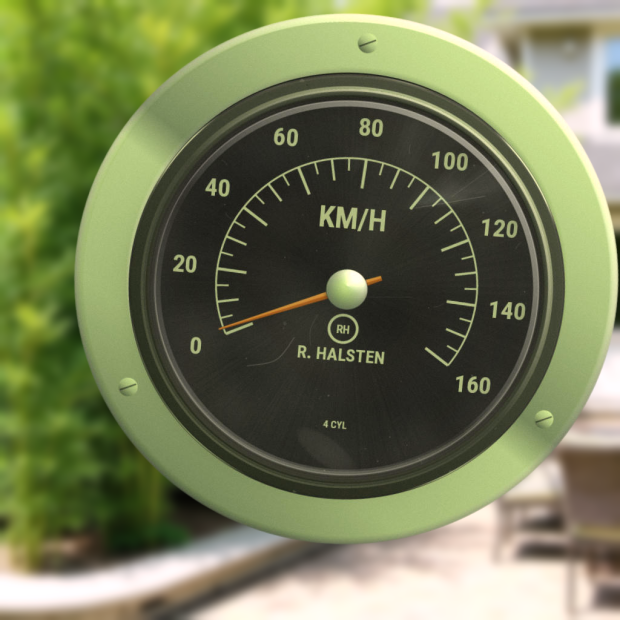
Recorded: 2.5 km/h
